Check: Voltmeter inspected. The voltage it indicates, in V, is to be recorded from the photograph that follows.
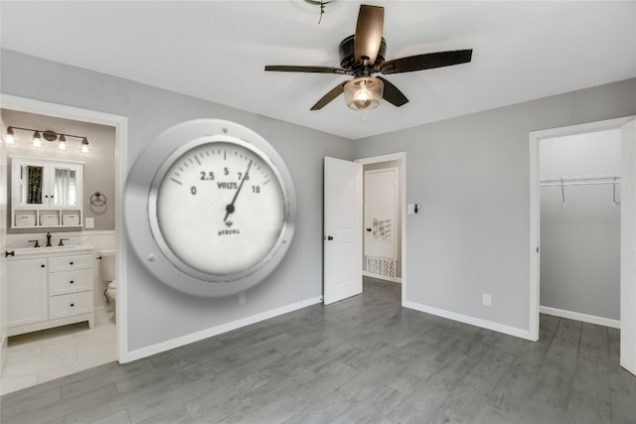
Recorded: 7.5 V
